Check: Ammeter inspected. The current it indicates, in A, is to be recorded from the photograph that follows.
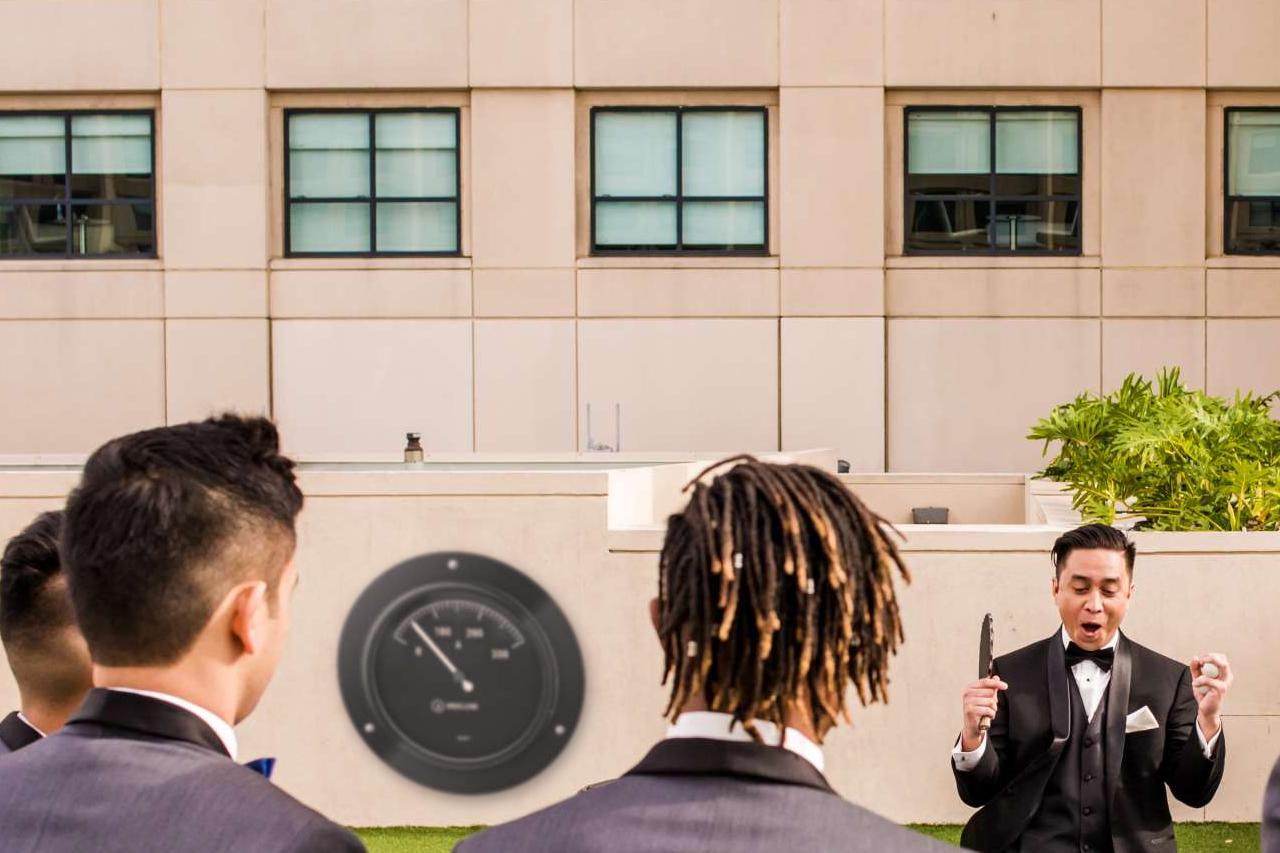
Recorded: 50 A
